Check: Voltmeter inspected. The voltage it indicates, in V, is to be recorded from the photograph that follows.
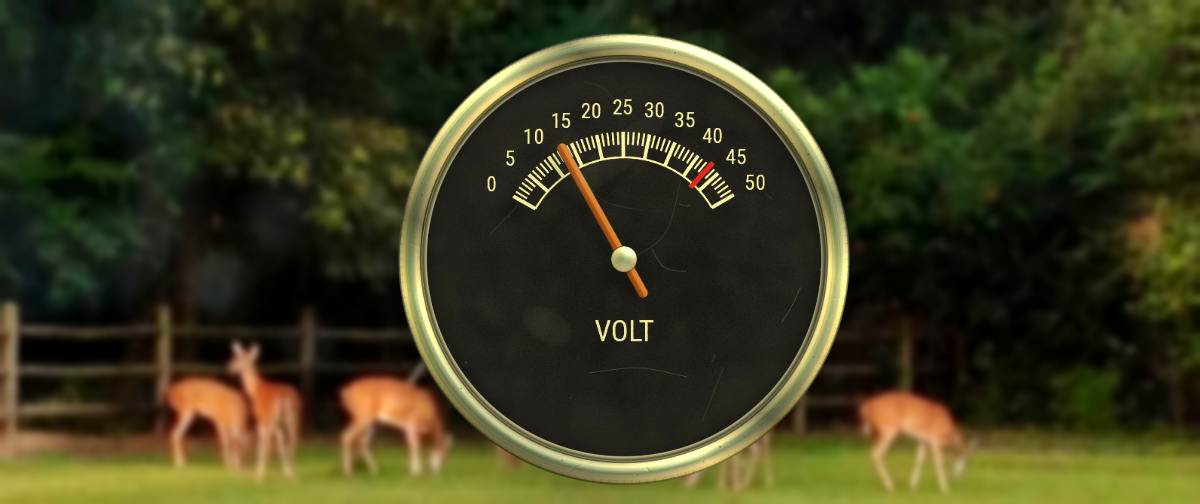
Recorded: 13 V
